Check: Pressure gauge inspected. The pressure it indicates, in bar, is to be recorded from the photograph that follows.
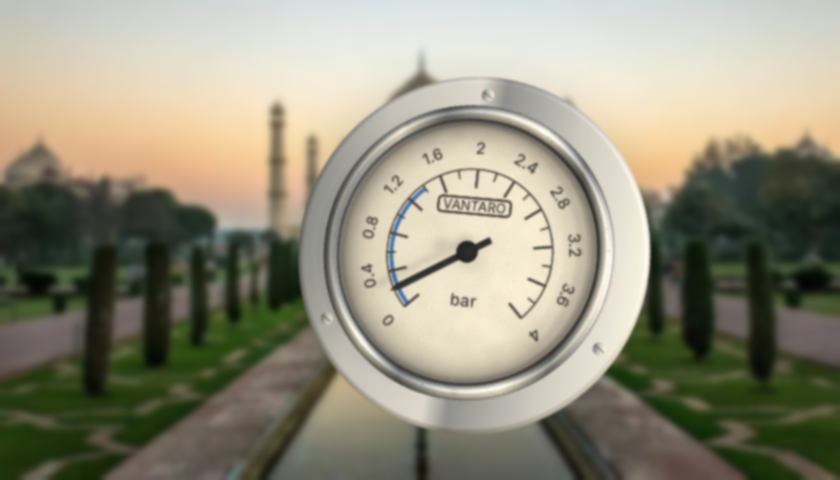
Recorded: 0.2 bar
